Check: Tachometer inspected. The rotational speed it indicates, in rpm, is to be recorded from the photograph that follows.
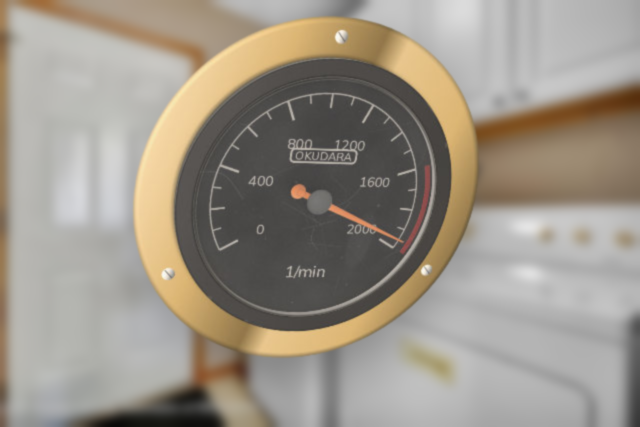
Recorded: 1950 rpm
